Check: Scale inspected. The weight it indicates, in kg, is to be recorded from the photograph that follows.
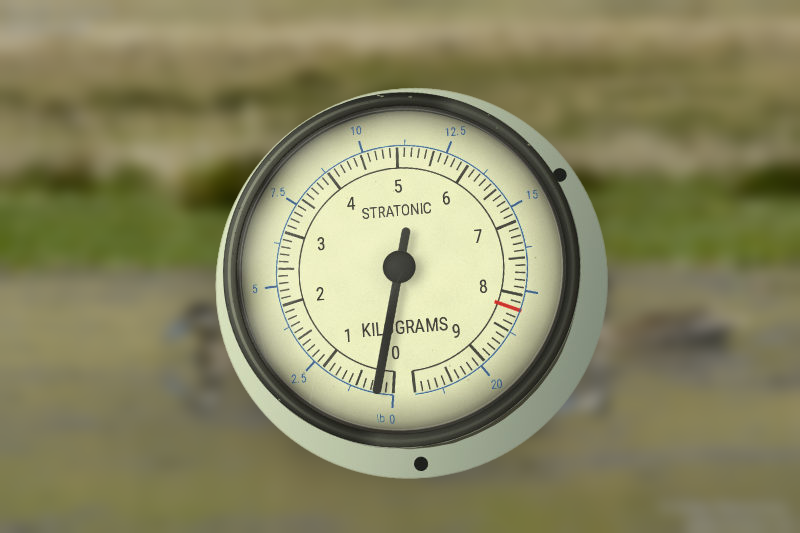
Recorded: 0.2 kg
